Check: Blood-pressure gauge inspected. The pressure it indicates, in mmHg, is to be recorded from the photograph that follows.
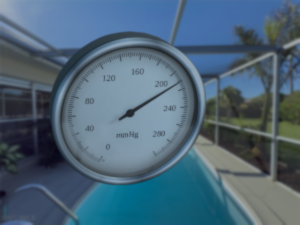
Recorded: 210 mmHg
